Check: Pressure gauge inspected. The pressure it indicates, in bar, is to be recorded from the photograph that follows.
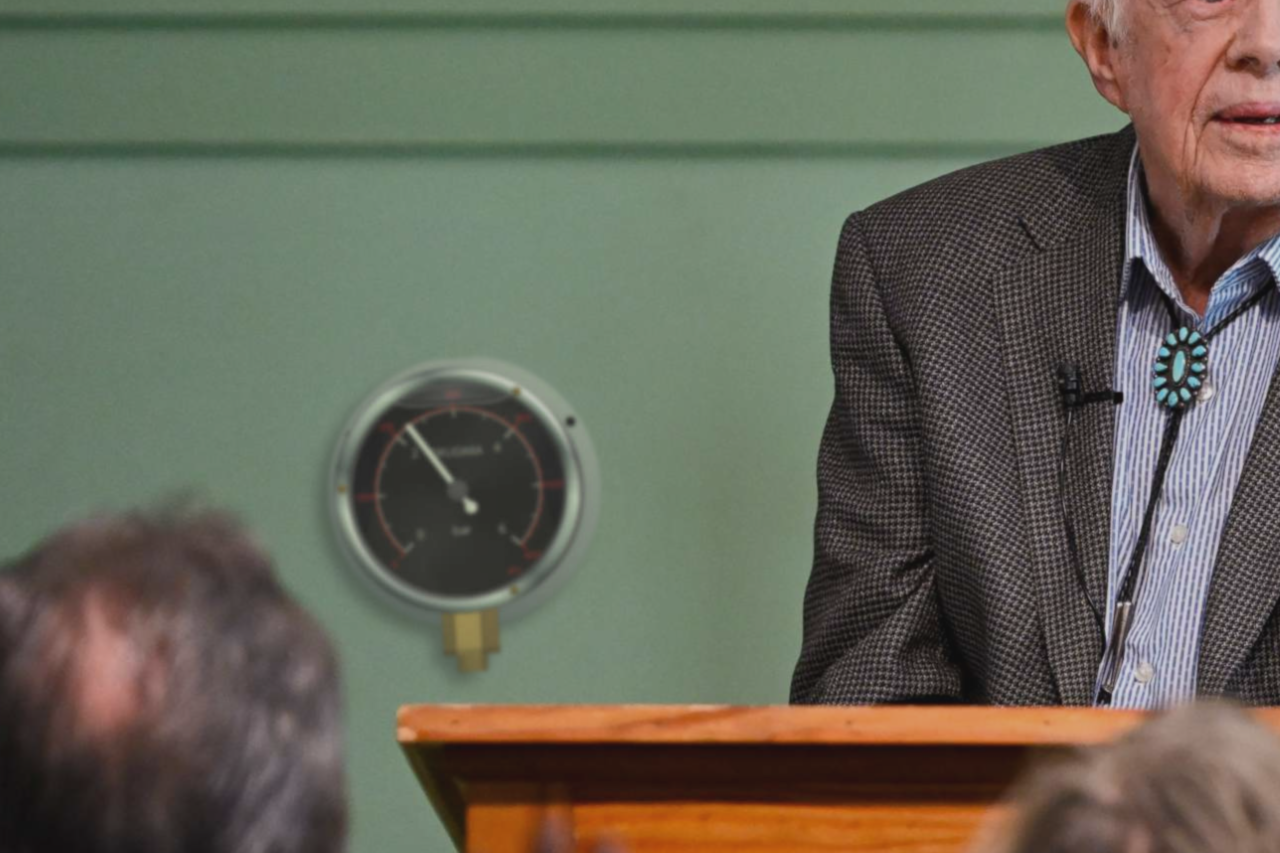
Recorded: 2.25 bar
